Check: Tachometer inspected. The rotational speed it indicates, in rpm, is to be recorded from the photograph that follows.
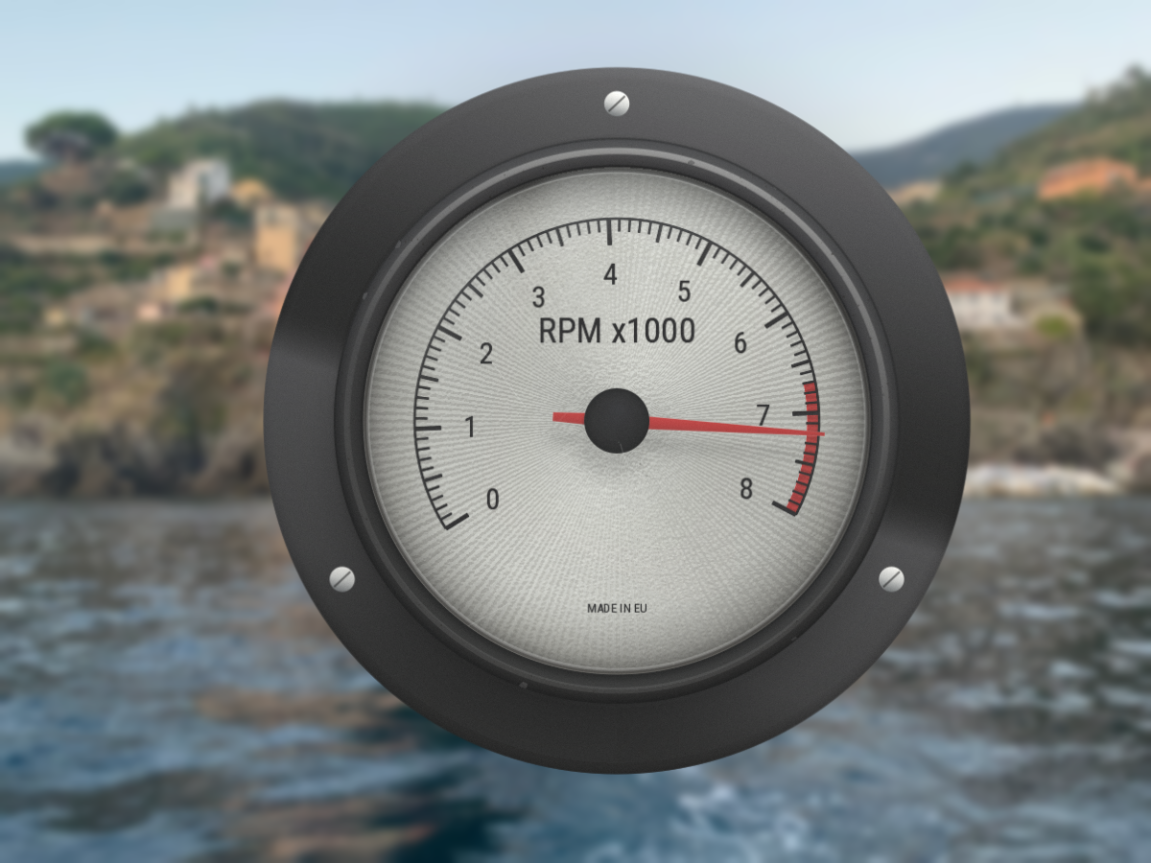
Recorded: 7200 rpm
